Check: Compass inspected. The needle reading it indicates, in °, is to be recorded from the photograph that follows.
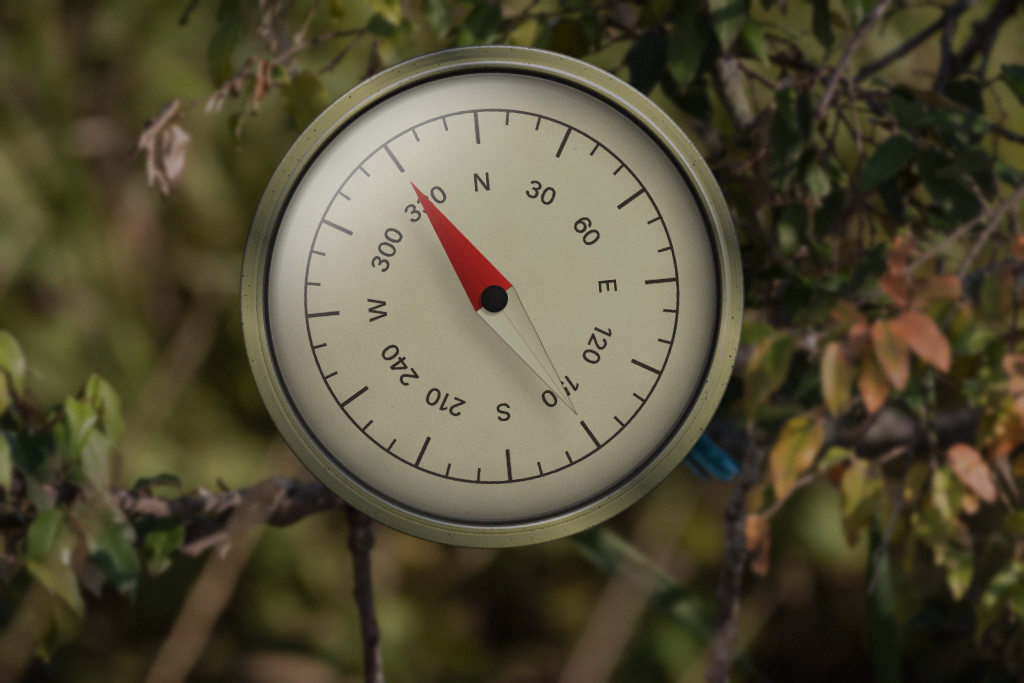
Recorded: 330 °
